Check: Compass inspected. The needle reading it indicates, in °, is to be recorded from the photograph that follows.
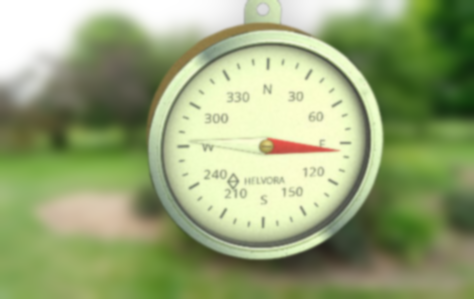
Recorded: 95 °
